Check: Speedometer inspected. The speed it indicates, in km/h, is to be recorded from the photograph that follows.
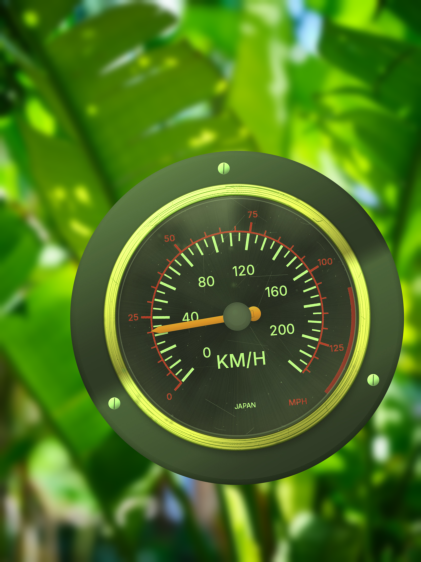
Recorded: 32.5 km/h
